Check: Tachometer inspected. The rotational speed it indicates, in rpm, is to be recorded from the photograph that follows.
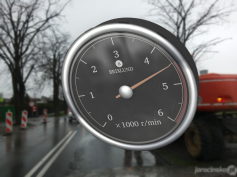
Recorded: 4500 rpm
